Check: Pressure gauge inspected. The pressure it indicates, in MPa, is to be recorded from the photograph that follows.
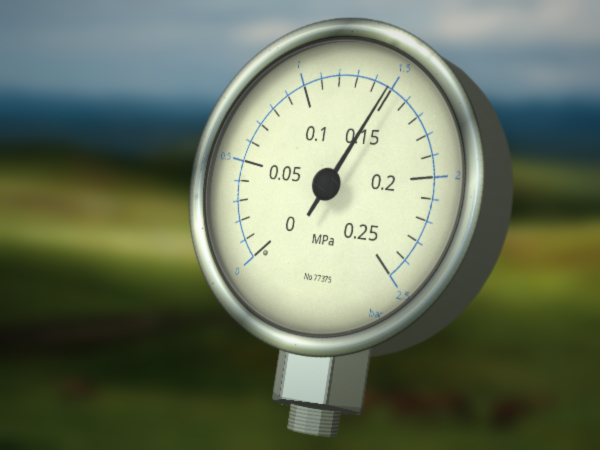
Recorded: 0.15 MPa
